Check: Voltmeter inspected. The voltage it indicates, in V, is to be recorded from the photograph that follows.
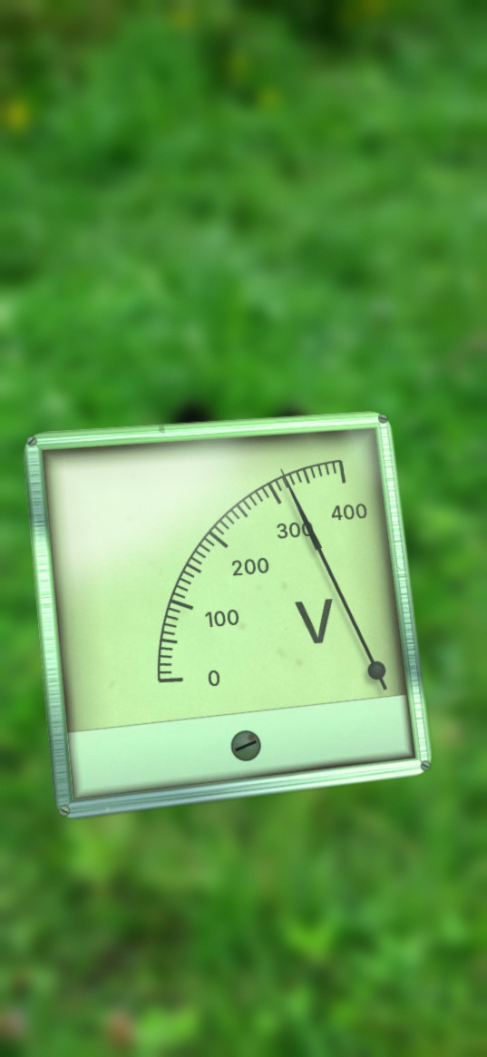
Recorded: 320 V
